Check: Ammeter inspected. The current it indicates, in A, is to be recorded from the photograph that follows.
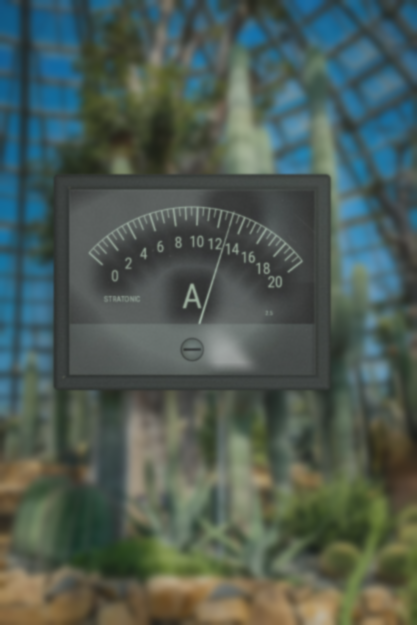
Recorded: 13 A
